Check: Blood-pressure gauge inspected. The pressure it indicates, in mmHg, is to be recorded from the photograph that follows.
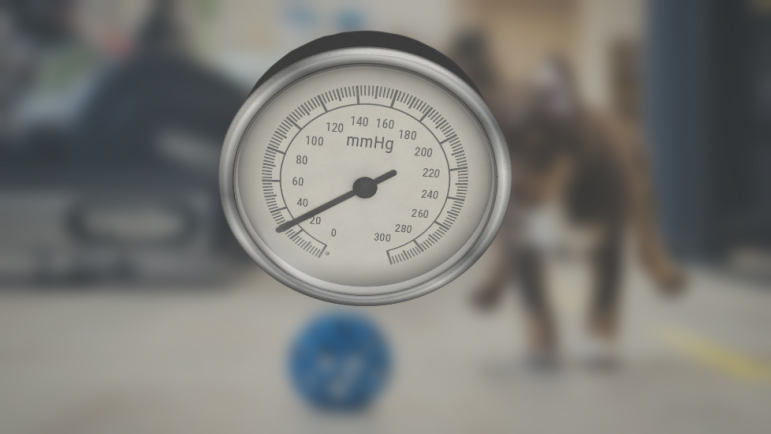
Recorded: 30 mmHg
